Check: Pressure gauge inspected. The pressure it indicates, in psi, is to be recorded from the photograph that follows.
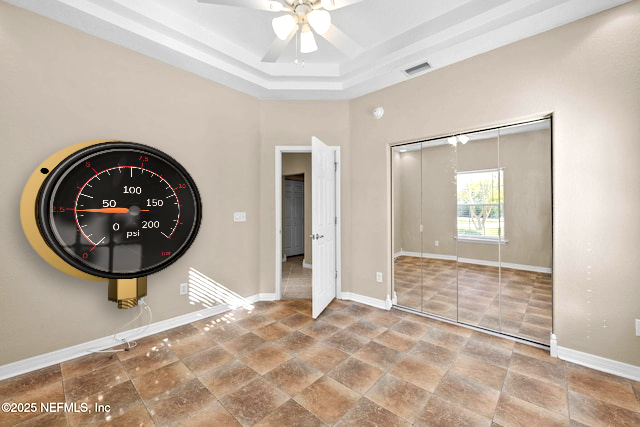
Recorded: 35 psi
